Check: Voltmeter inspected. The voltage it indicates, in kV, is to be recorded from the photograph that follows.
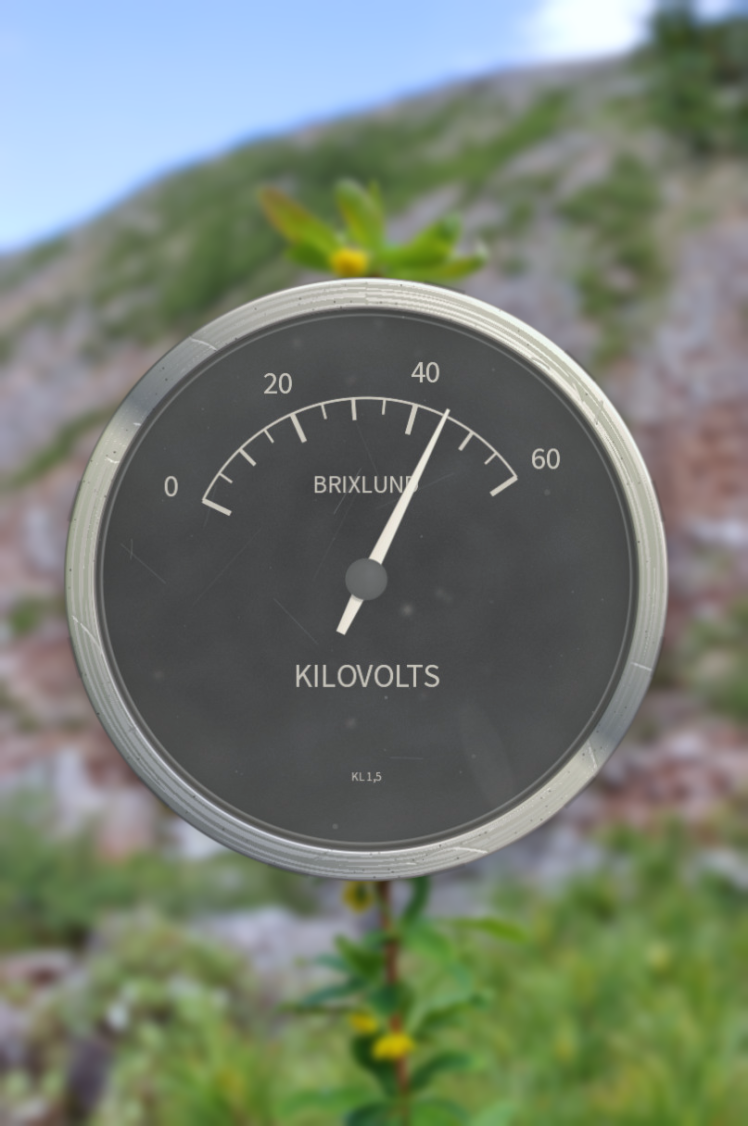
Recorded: 45 kV
